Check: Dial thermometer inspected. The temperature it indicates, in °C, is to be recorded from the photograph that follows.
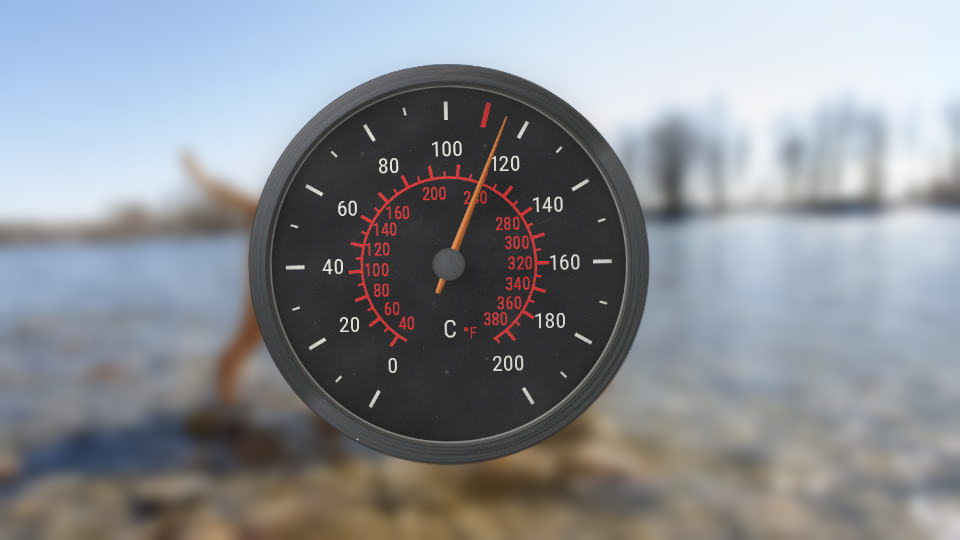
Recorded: 115 °C
